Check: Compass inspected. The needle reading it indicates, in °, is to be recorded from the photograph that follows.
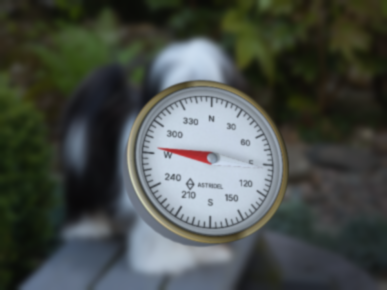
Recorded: 275 °
